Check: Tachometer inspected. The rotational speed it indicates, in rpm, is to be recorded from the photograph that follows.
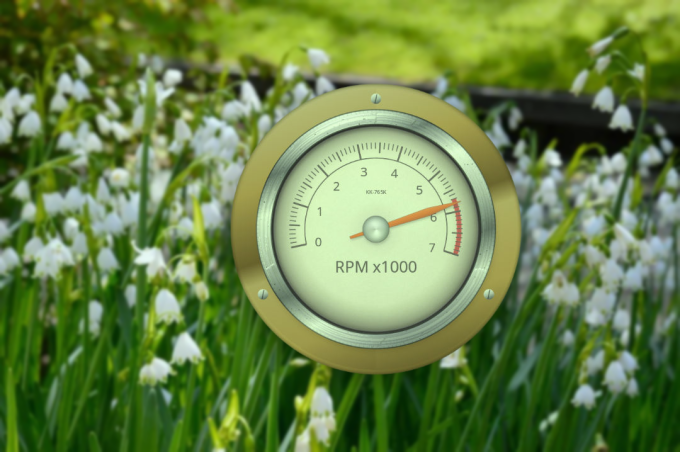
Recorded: 5800 rpm
